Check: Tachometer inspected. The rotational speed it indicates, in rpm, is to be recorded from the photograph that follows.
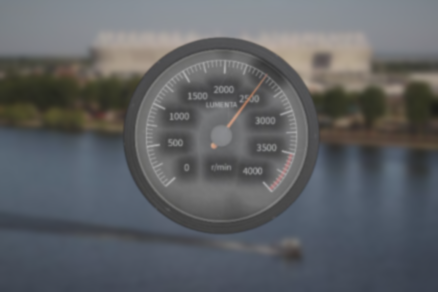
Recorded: 2500 rpm
